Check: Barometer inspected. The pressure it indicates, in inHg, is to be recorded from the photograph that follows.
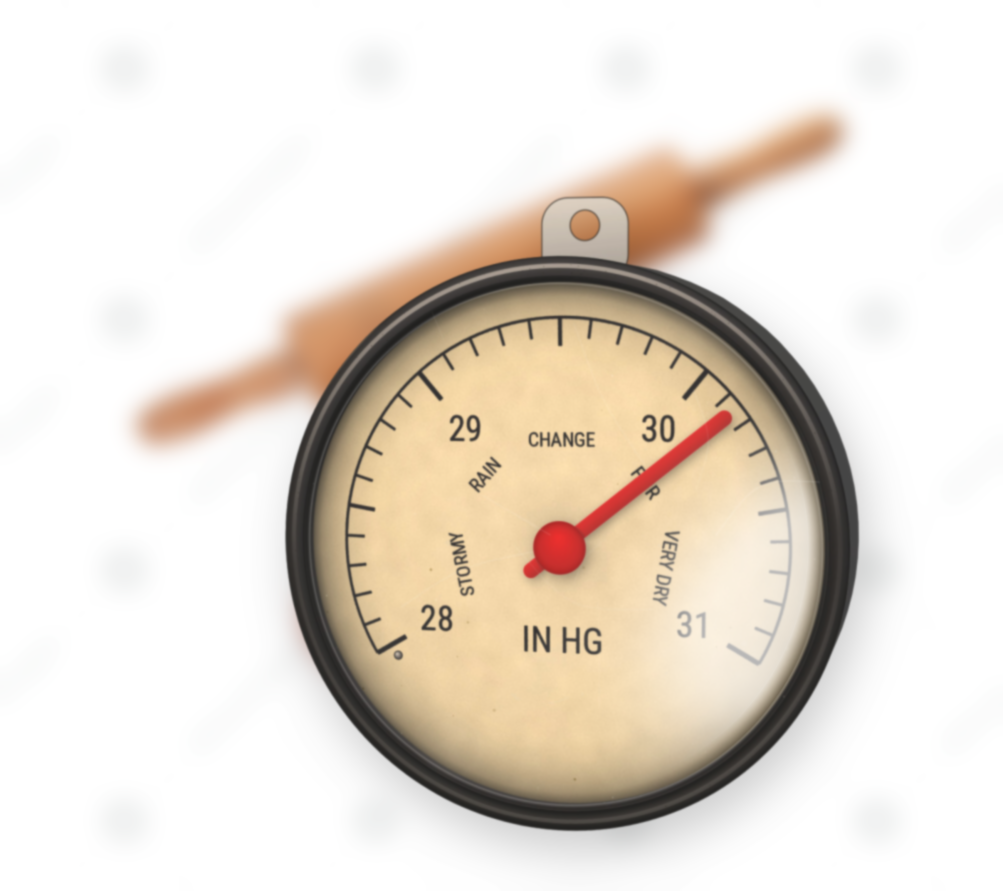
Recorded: 30.15 inHg
